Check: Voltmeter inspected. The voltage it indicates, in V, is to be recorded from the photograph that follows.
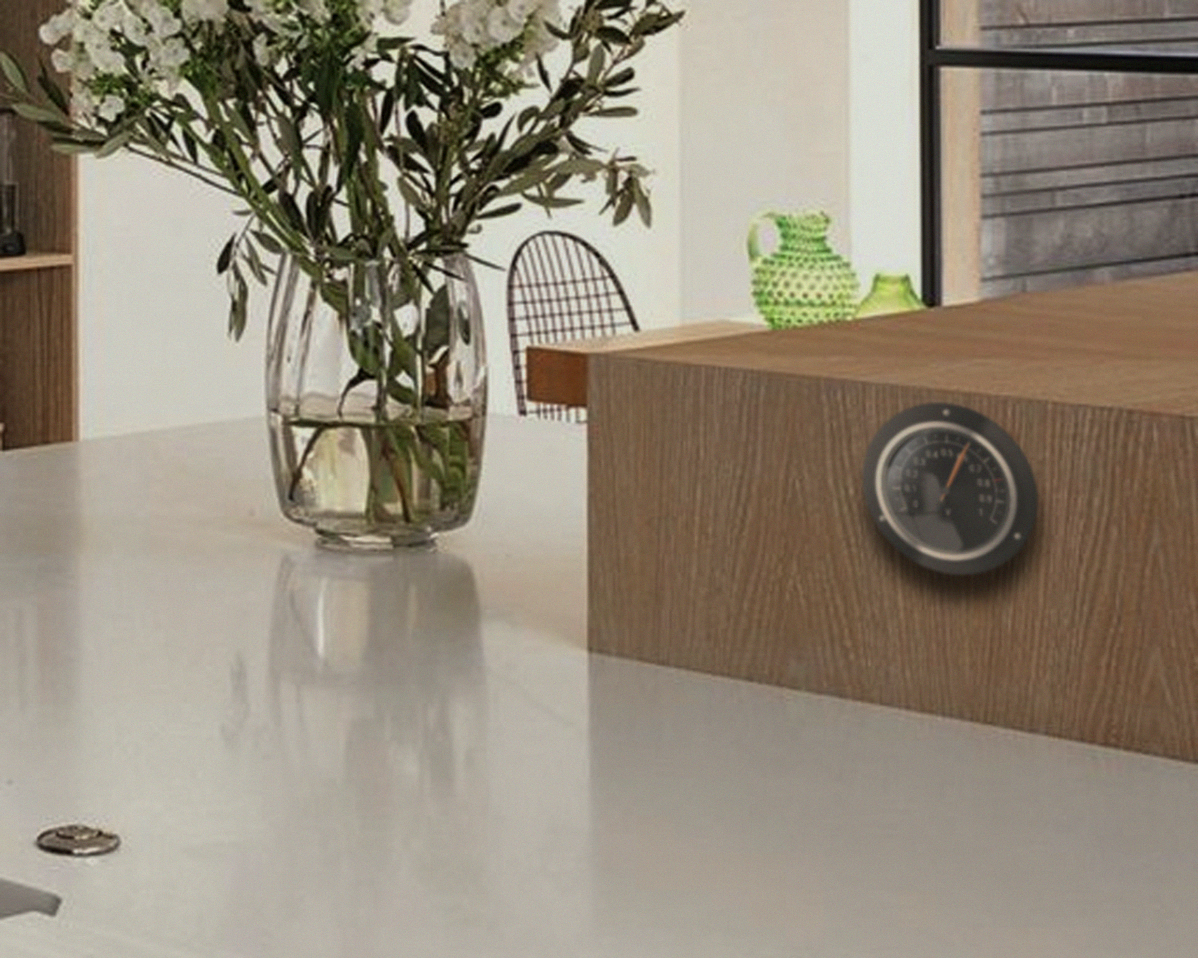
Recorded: 0.6 V
